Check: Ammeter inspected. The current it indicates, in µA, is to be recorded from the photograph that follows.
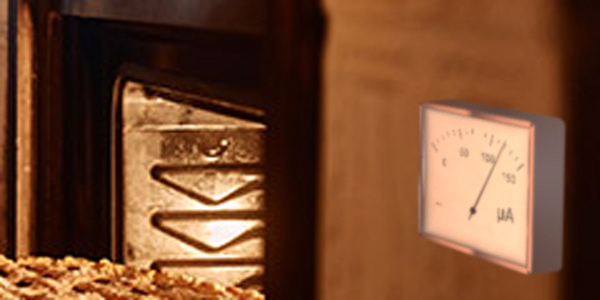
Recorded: 120 µA
